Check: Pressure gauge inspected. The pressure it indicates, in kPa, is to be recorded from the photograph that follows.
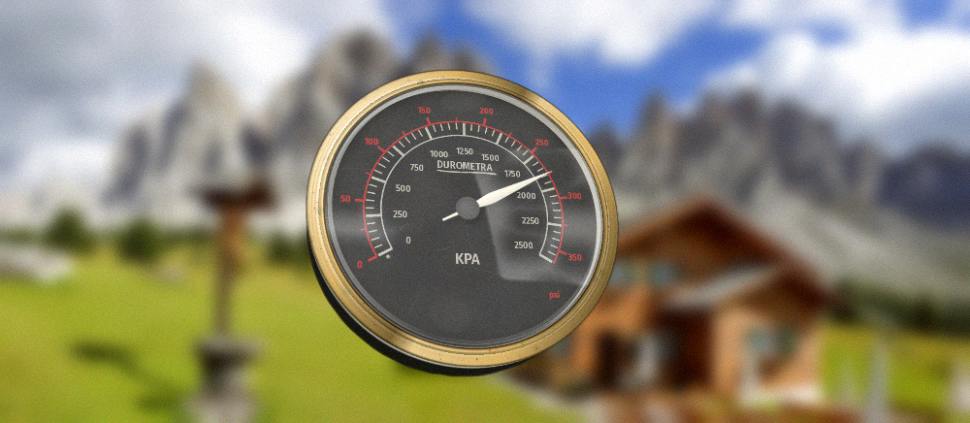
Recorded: 1900 kPa
